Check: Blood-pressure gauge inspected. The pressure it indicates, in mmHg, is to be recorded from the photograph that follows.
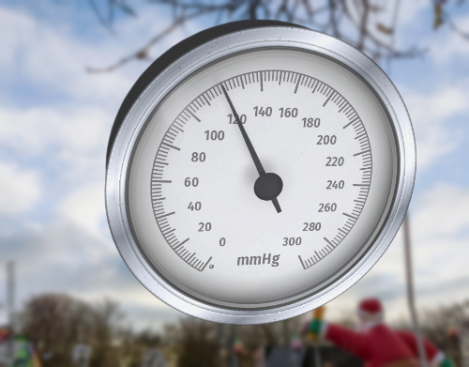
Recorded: 120 mmHg
